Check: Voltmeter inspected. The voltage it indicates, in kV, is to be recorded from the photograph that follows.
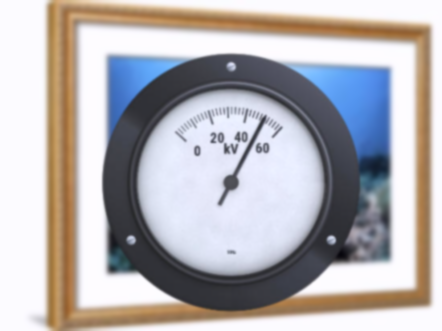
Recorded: 50 kV
